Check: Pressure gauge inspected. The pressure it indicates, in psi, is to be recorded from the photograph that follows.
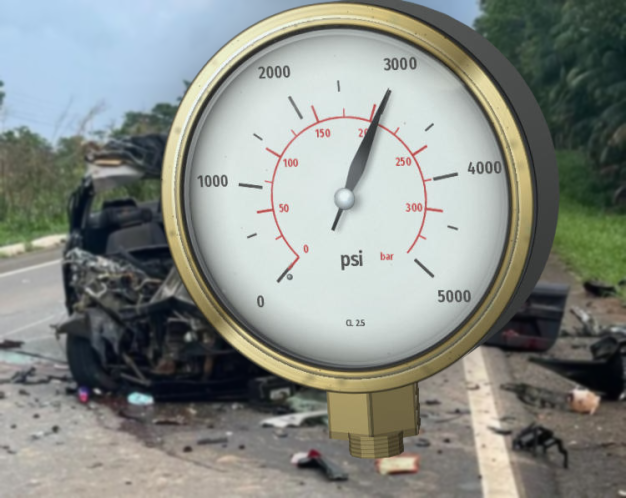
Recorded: 3000 psi
